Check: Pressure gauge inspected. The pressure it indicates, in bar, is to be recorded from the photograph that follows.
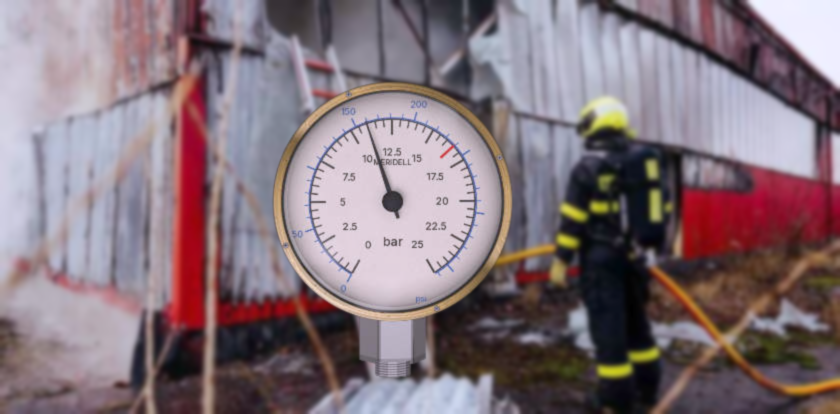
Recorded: 11 bar
